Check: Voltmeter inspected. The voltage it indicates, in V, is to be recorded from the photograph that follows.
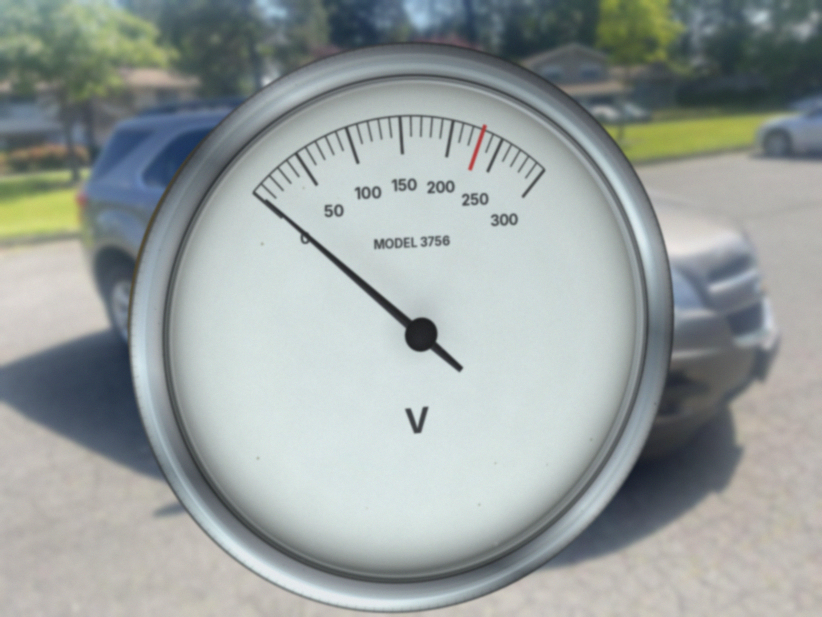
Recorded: 0 V
